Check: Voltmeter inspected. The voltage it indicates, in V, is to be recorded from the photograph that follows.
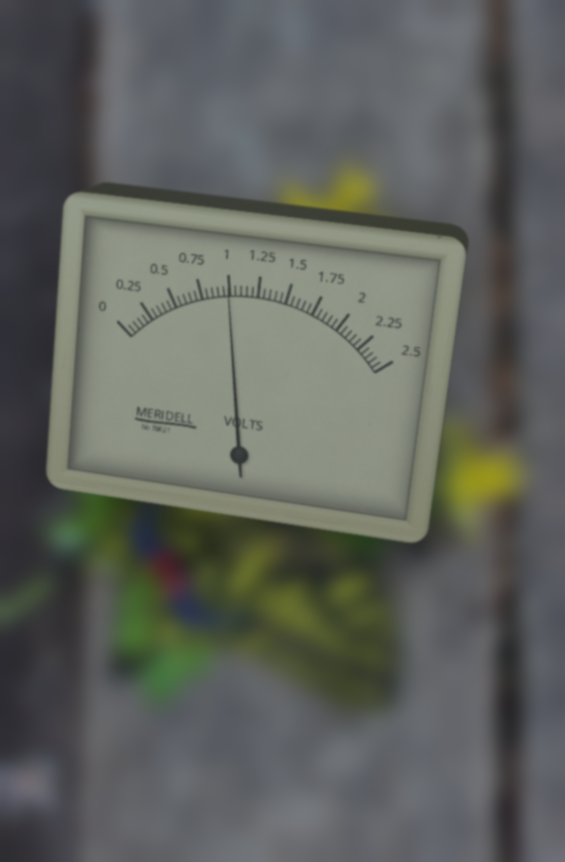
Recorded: 1 V
